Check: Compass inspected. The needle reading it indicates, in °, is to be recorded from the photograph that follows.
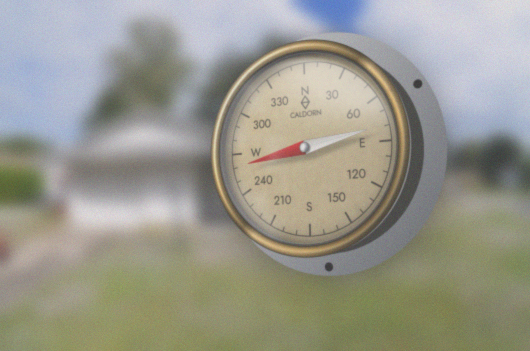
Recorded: 260 °
